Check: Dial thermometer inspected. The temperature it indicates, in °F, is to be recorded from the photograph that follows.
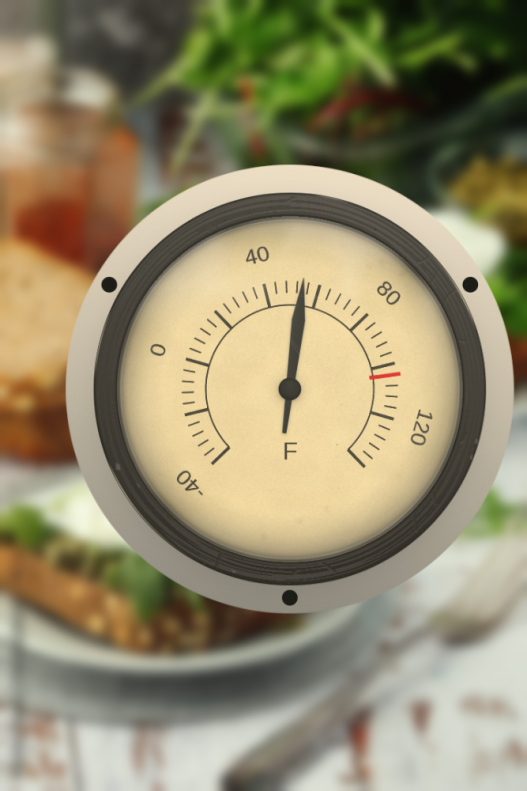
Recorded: 54 °F
